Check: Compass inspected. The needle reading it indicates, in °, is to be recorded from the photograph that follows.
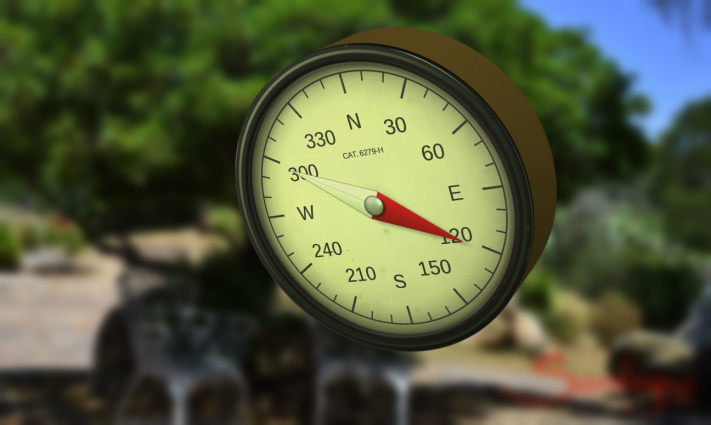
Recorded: 120 °
